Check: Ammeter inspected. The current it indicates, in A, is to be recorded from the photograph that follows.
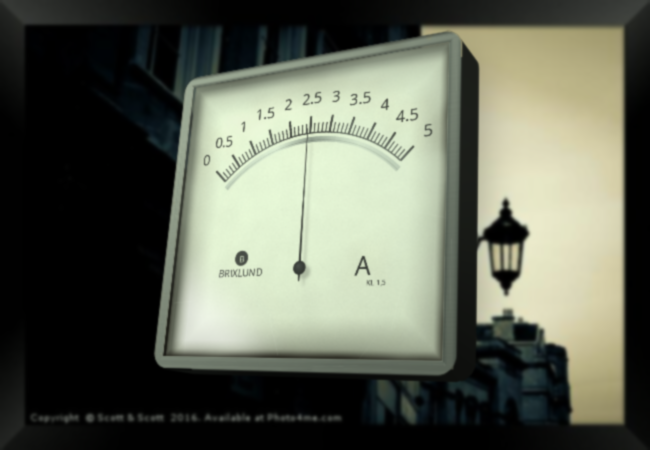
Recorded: 2.5 A
